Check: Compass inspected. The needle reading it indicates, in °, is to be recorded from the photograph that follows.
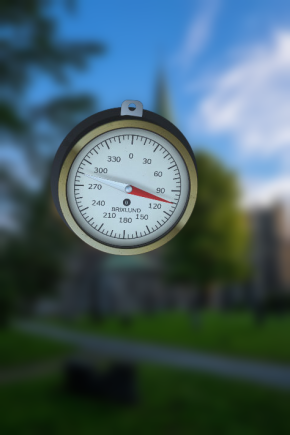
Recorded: 105 °
